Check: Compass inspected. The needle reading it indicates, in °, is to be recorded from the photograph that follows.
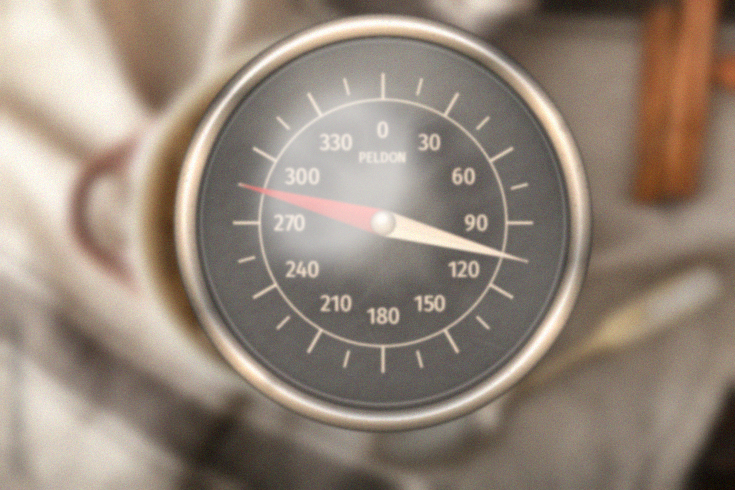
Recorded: 285 °
